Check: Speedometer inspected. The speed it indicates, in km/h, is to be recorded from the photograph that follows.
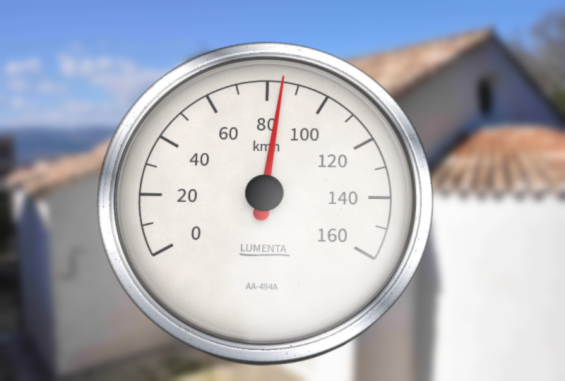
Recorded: 85 km/h
